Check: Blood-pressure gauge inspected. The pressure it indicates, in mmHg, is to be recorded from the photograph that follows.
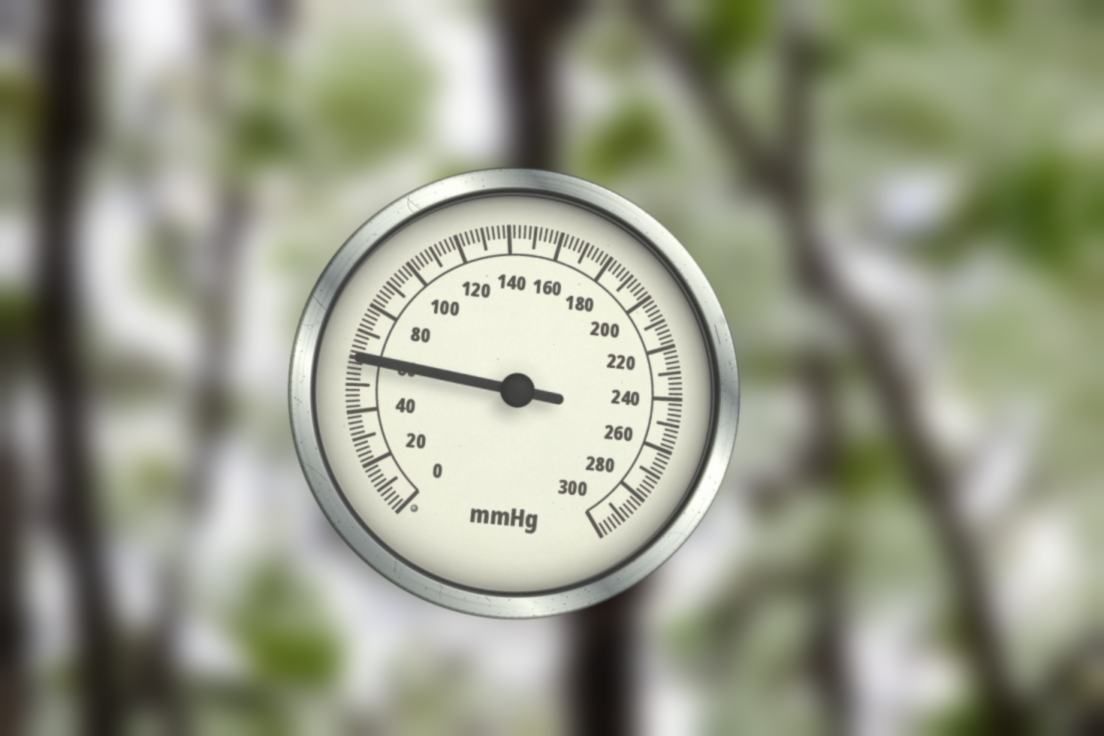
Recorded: 60 mmHg
